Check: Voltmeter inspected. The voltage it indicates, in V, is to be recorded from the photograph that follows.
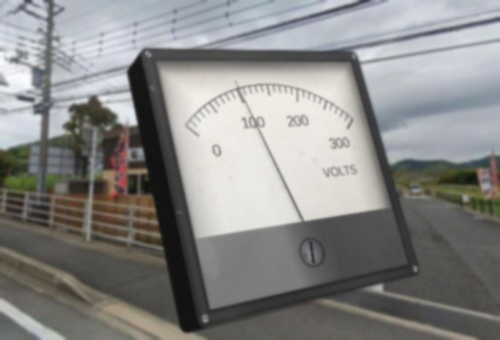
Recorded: 100 V
